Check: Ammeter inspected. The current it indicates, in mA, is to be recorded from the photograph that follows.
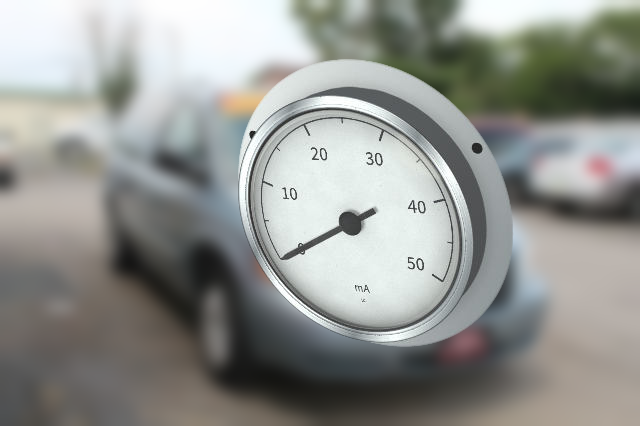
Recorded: 0 mA
